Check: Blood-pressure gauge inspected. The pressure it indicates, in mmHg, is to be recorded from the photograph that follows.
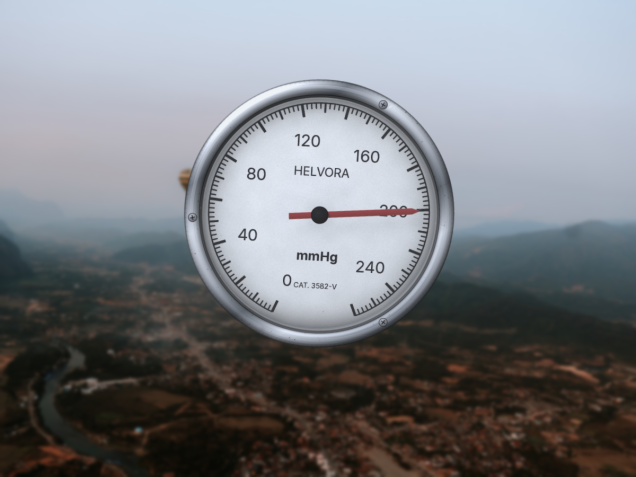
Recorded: 200 mmHg
